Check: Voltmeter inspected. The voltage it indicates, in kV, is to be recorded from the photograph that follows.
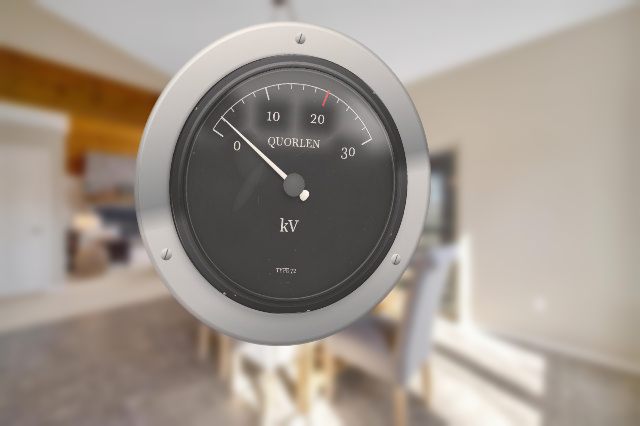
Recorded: 2 kV
